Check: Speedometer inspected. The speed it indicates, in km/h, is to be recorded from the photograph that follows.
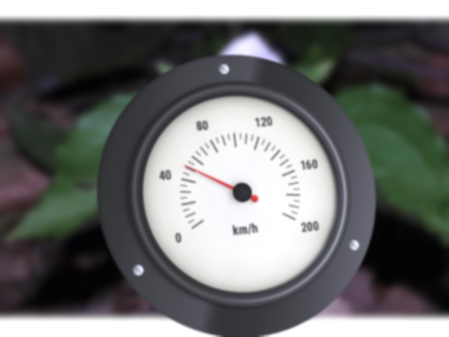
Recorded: 50 km/h
